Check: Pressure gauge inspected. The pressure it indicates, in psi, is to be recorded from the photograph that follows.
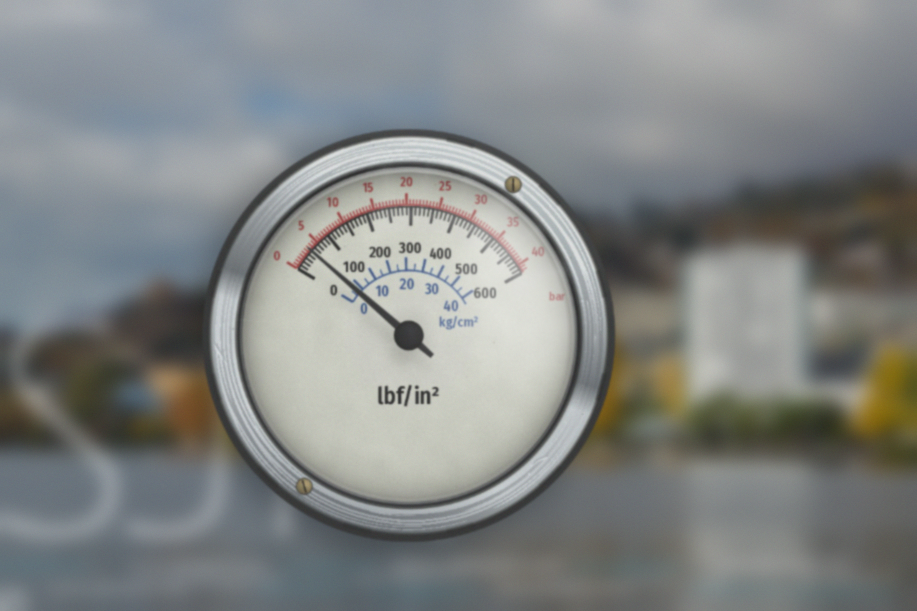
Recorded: 50 psi
